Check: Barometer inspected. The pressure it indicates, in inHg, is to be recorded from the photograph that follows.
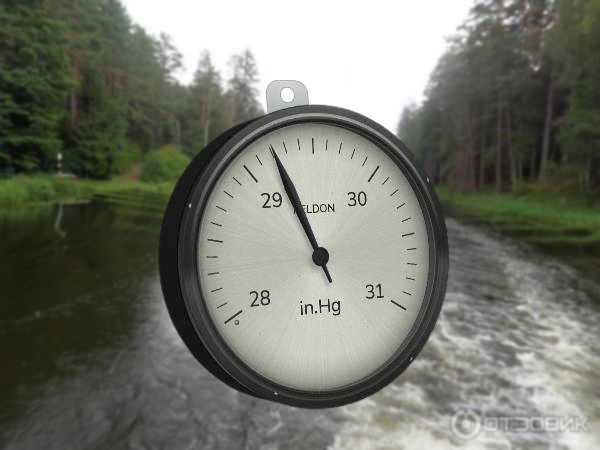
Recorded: 29.2 inHg
